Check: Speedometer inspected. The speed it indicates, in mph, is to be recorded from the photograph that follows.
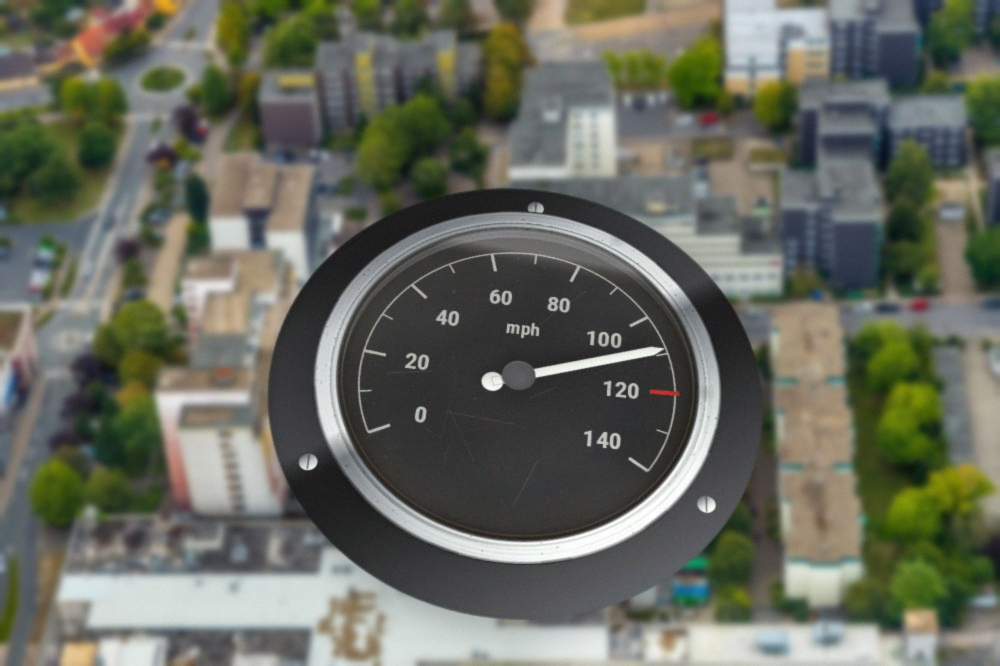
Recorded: 110 mph
